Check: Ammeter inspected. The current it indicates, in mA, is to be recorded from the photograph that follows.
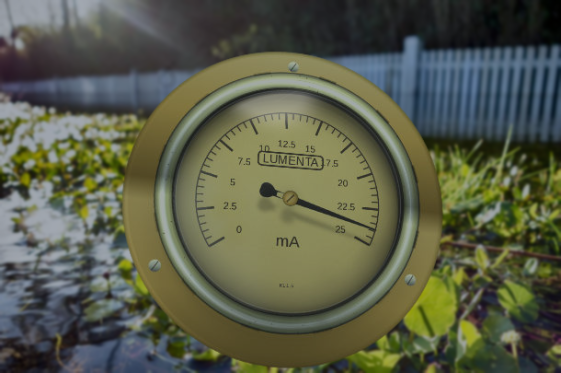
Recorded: 24 mA
